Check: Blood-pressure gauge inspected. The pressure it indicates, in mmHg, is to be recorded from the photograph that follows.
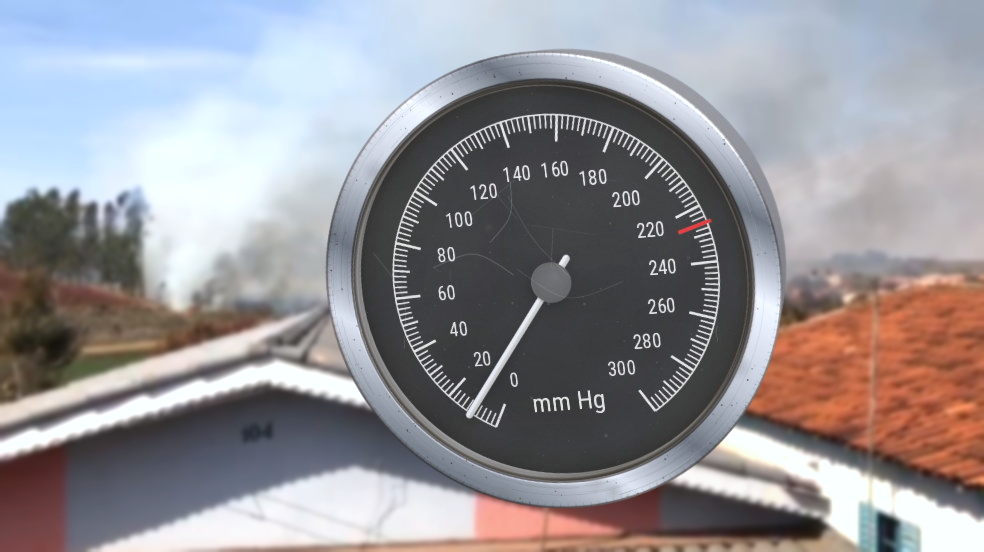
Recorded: 10 mmHg
